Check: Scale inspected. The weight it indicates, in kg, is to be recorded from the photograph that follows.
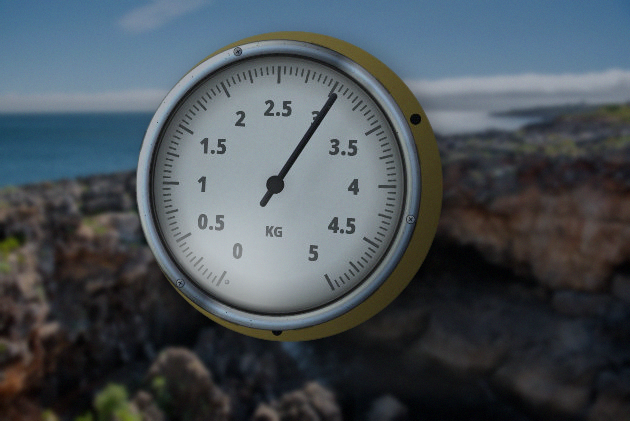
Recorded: 3.05 kg
